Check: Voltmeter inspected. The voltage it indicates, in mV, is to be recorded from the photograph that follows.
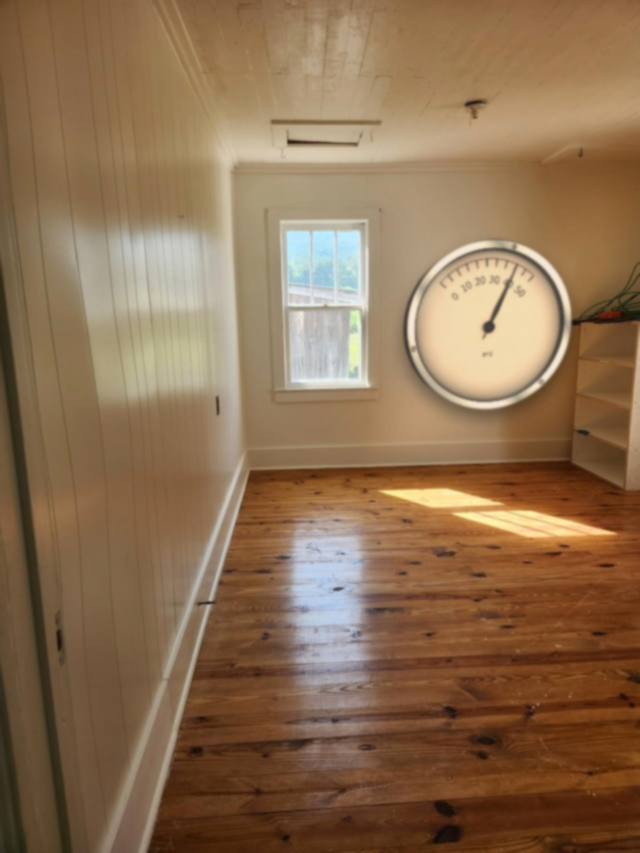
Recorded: 40 mV
